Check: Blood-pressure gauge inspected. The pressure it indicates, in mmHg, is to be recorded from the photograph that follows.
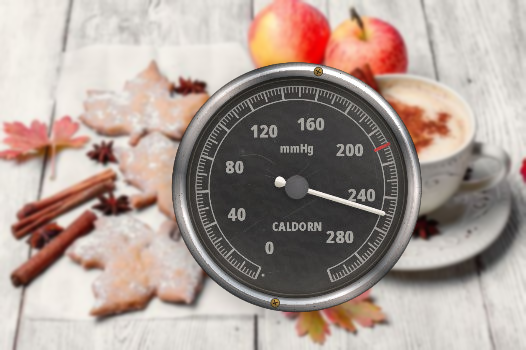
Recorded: 250 mmHg
